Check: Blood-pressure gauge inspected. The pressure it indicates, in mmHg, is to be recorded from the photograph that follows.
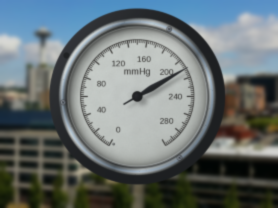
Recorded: 210 mmHg
